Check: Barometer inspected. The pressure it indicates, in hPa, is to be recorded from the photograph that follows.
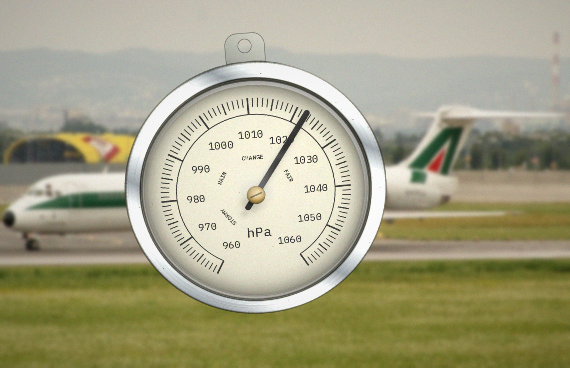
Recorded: 1022 hPa
